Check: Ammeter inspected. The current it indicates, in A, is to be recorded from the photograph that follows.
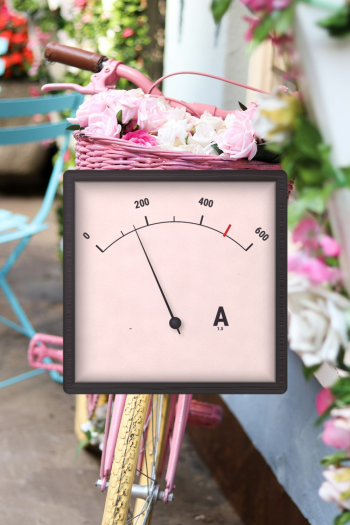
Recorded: 150 A
